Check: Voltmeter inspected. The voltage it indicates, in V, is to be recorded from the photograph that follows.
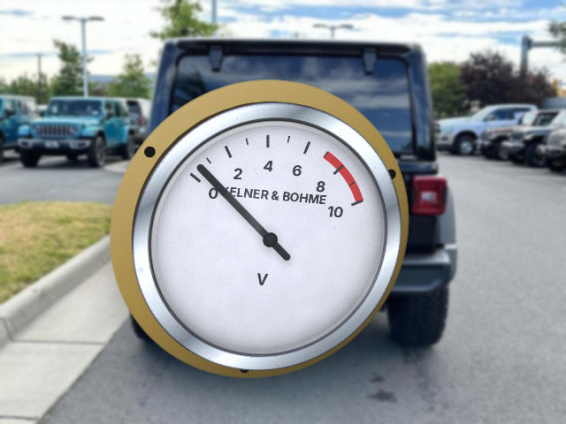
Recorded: 0.5 V
